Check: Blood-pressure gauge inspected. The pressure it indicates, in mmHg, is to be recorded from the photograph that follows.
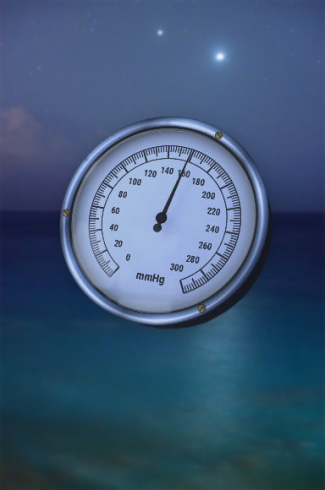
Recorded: 160 mmHg
